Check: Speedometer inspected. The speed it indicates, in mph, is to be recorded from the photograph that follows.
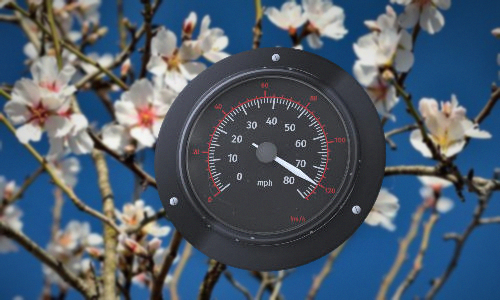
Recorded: 75 mph
